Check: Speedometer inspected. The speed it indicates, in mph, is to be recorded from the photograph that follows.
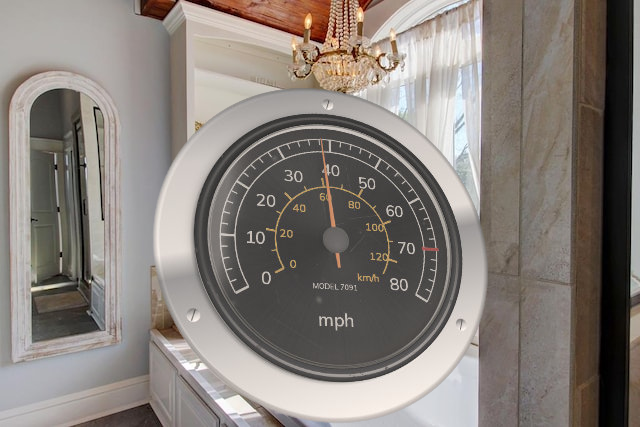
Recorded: 38 mph
